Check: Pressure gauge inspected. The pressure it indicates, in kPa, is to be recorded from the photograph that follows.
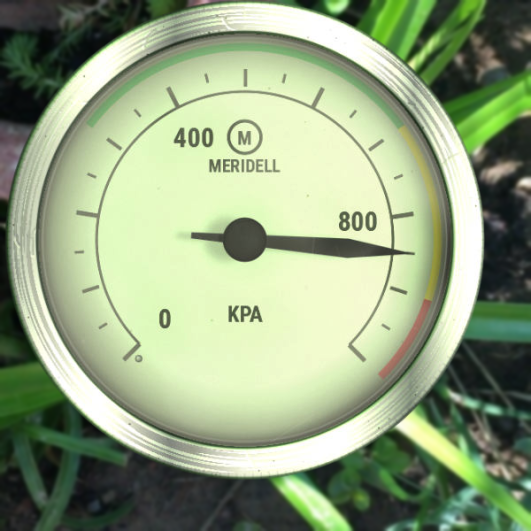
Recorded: 850 kPa
